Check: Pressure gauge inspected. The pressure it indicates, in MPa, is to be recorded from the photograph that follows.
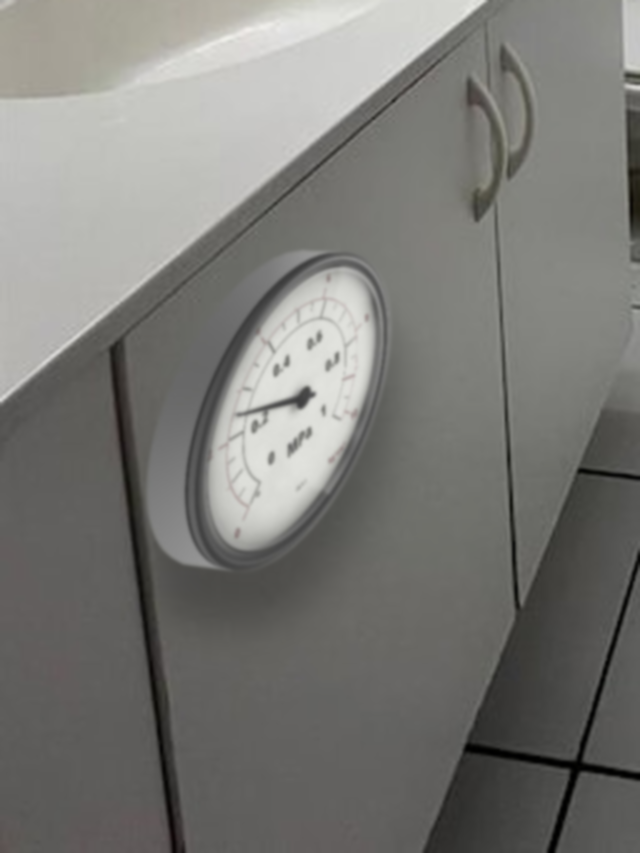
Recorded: 0.25 MPa
